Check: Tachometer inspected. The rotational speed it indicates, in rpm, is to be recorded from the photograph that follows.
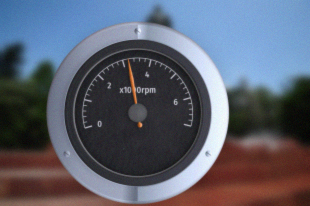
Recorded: 3200 rpm
